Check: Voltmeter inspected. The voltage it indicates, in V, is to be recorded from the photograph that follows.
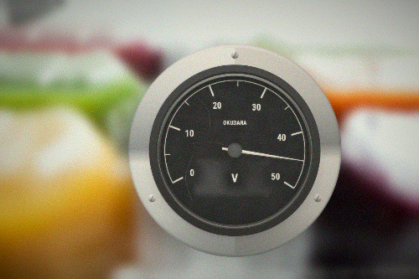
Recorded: 45 V
